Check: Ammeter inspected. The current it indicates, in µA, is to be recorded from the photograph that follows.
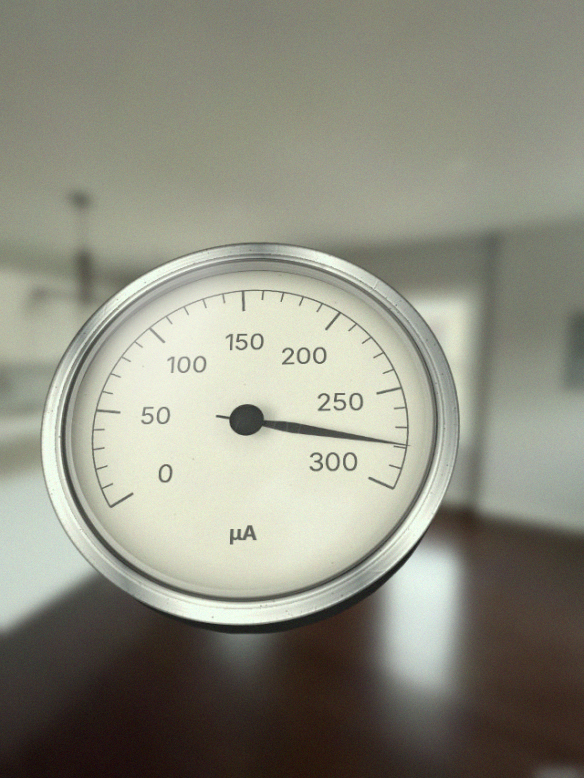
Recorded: 280 µA
